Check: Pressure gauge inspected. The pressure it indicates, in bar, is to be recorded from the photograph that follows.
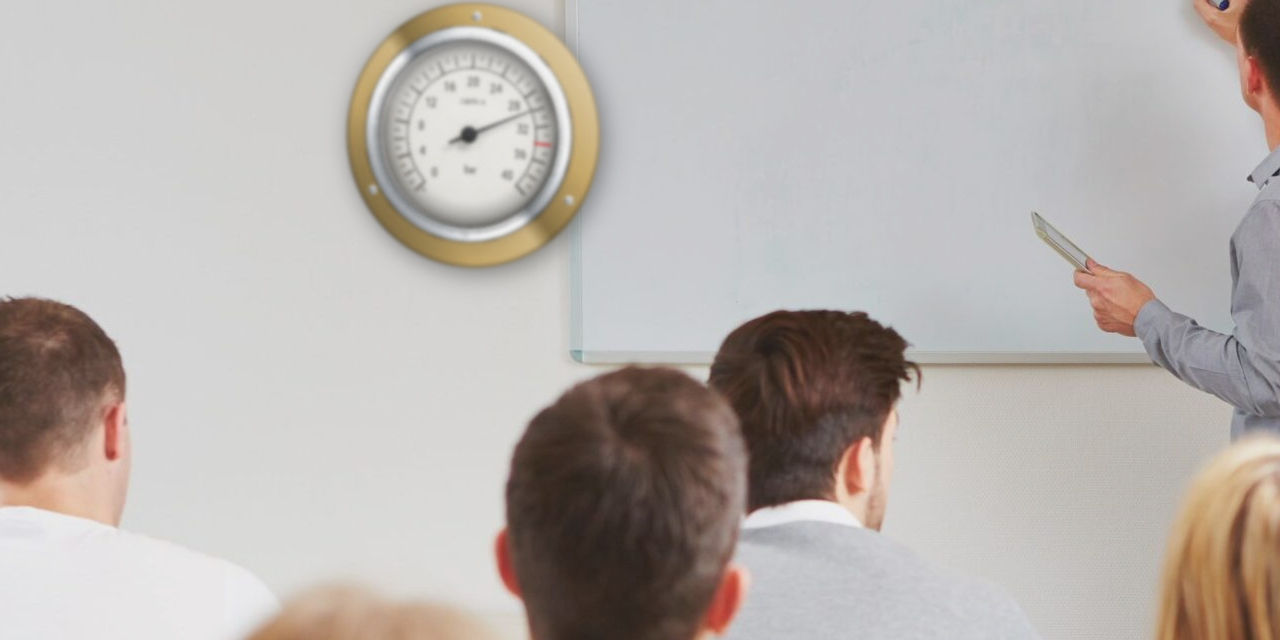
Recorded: 30 bar
